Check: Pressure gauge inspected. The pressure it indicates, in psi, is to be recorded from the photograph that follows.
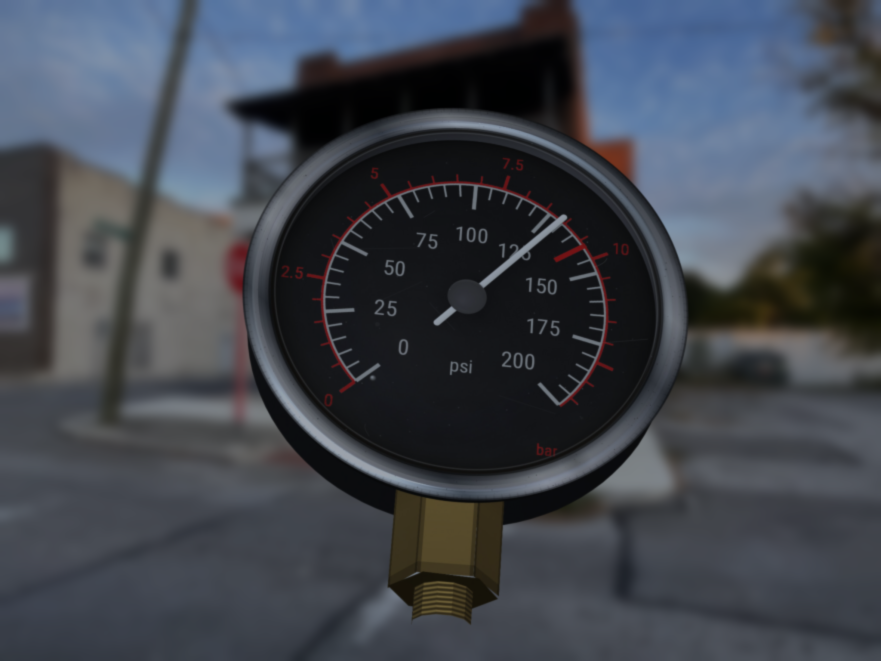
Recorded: 130 psi
